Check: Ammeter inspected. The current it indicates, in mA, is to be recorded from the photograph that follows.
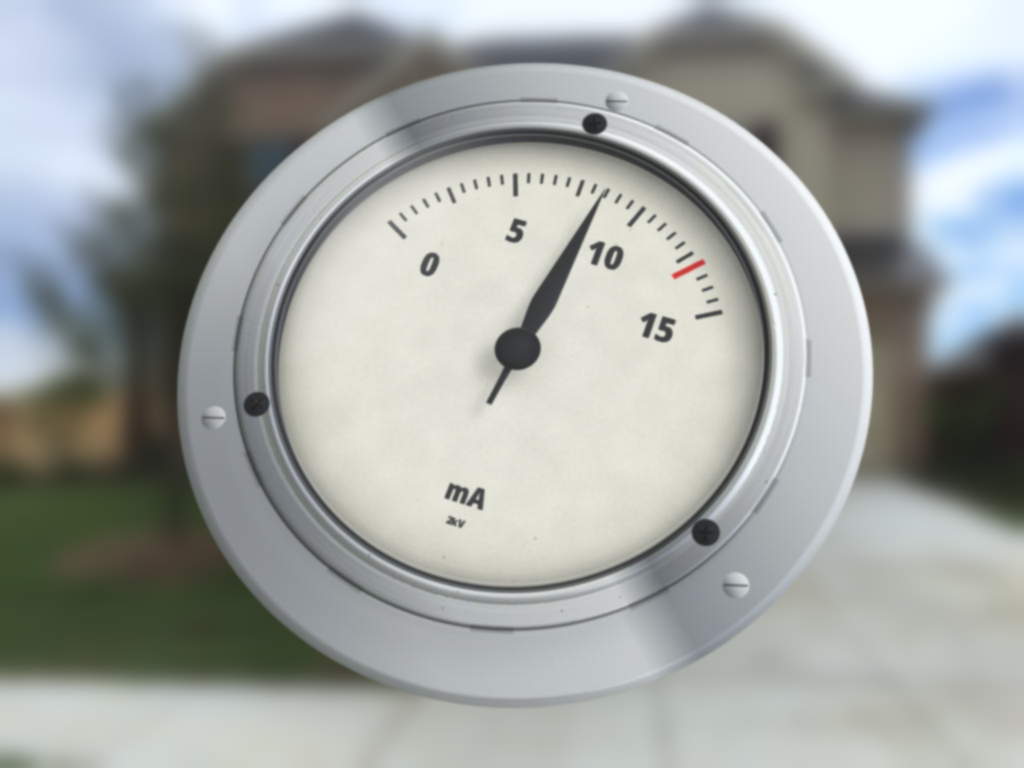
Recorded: 8.5 mA
